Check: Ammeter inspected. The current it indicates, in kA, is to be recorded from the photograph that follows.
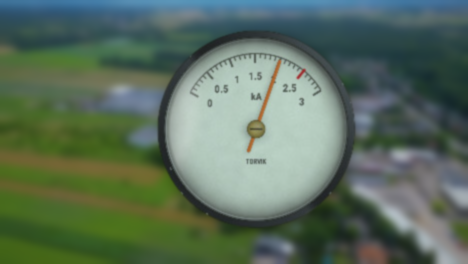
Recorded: 2 kA
